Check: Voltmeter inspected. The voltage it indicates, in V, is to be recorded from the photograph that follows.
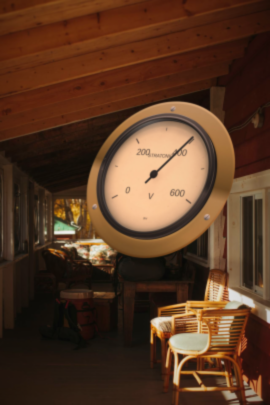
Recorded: 400 V
